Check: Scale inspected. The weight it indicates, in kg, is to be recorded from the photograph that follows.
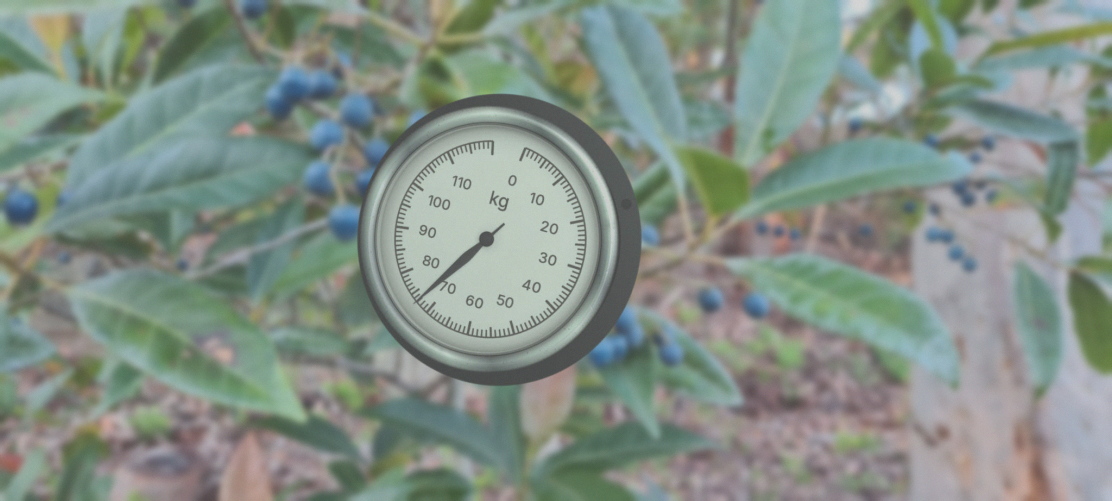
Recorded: 73 kg
